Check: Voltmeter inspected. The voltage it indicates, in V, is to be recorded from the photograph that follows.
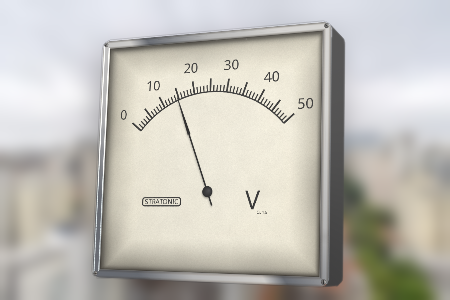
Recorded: 15 V
